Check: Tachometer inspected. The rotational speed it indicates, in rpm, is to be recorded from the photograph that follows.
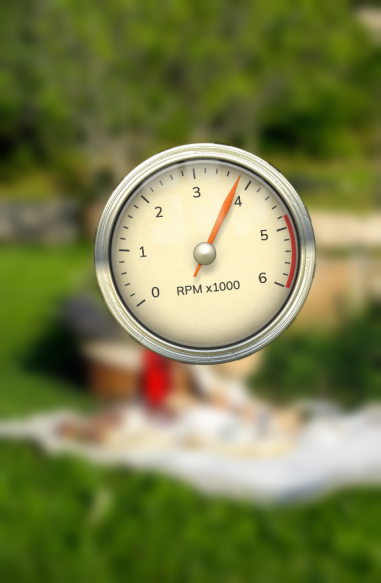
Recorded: 3800 rpm
